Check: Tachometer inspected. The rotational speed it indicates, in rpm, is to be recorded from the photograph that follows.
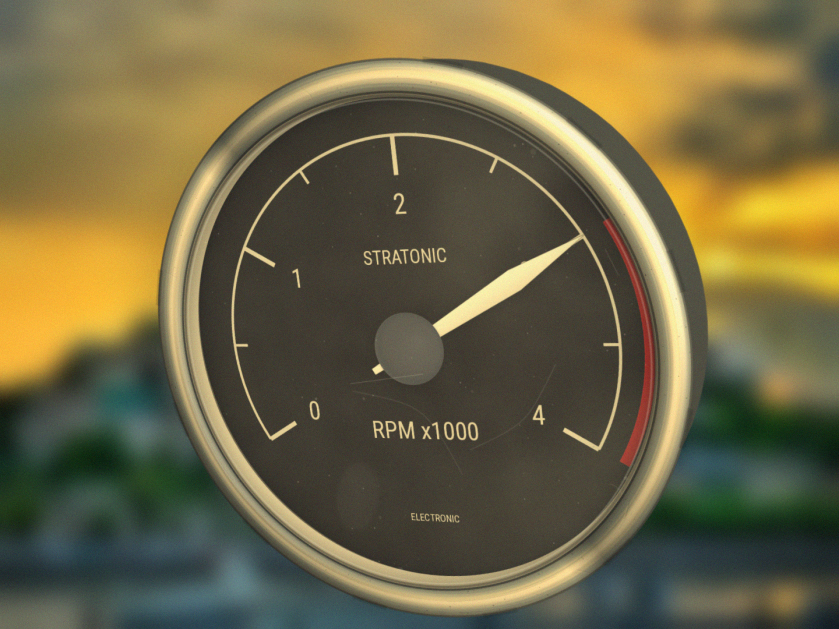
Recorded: 3000 rpm
